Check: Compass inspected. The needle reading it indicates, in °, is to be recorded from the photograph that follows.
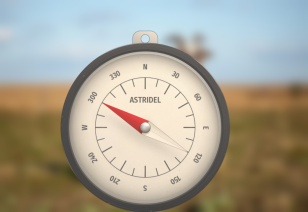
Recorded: 300 °
